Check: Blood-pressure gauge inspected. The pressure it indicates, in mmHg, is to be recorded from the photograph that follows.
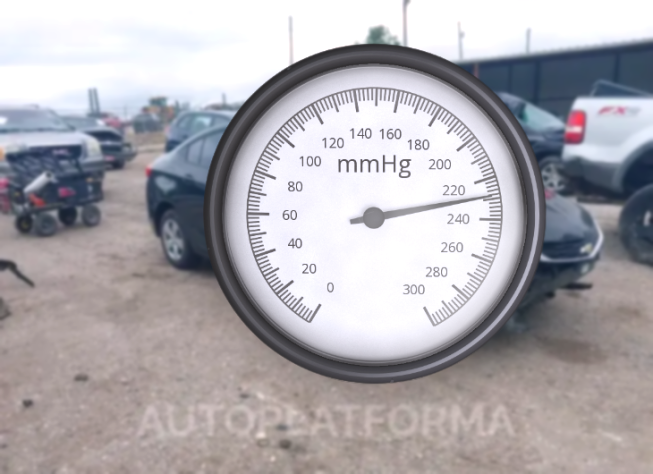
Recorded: 228 mmHg
